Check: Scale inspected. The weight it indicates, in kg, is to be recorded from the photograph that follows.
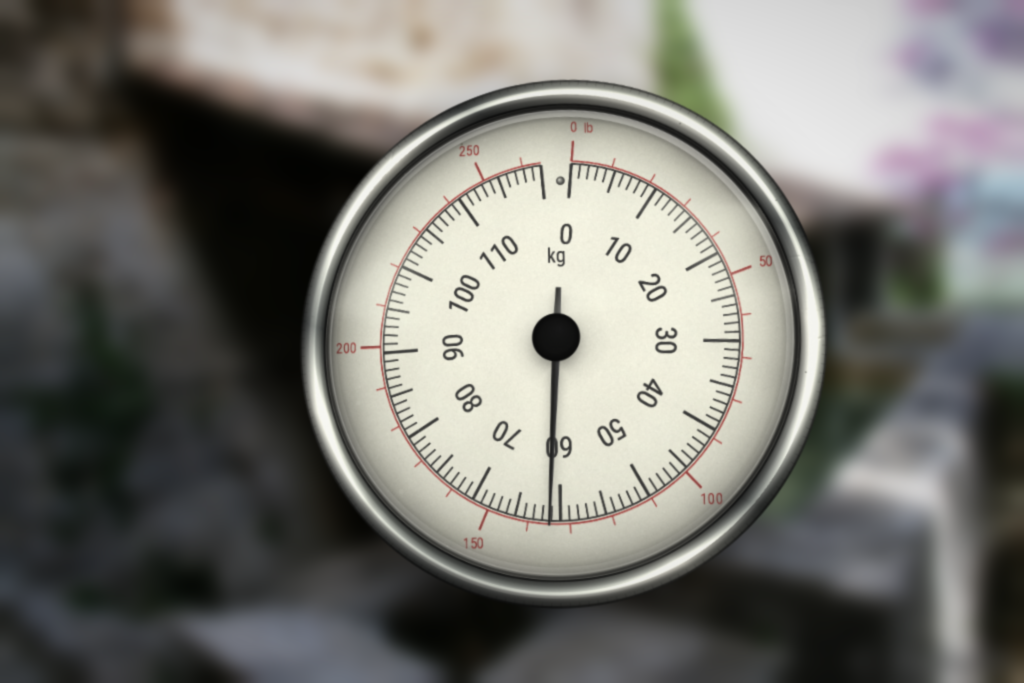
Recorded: 61 kg
